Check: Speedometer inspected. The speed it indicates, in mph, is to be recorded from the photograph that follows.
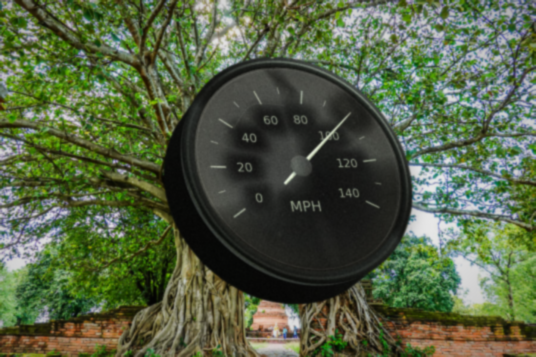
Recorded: 100 mph
